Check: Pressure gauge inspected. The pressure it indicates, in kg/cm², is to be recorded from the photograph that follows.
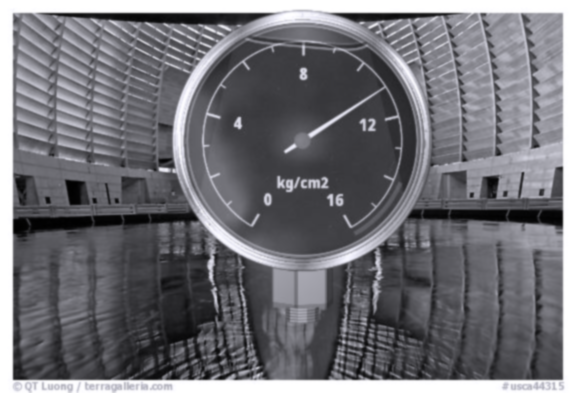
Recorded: 11 kg/cm²
